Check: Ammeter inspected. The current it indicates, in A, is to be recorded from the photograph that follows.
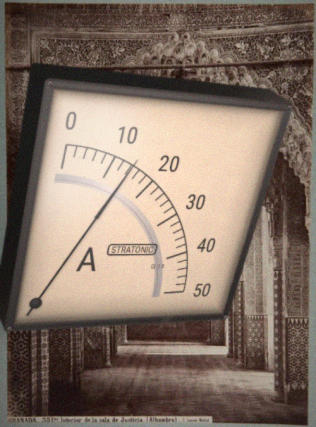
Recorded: 14 A
